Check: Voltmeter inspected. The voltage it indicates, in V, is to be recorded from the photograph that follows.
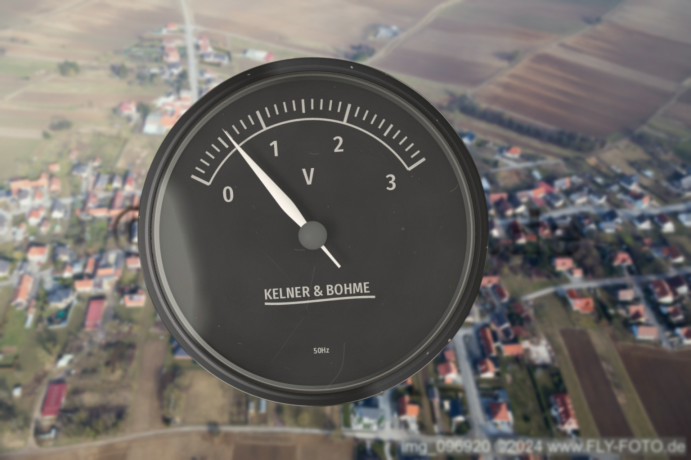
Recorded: 0.6 V
